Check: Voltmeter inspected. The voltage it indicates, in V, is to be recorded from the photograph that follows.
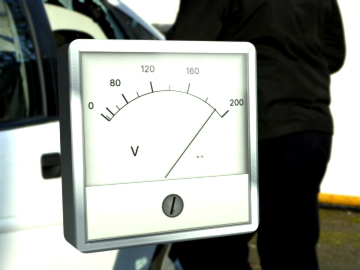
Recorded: 190 V
